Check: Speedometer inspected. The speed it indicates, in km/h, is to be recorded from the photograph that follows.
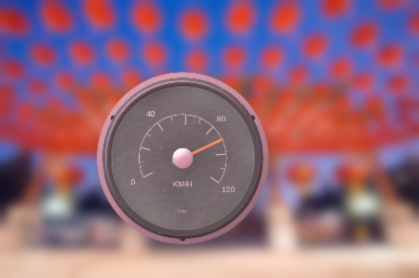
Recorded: 90 km/h
